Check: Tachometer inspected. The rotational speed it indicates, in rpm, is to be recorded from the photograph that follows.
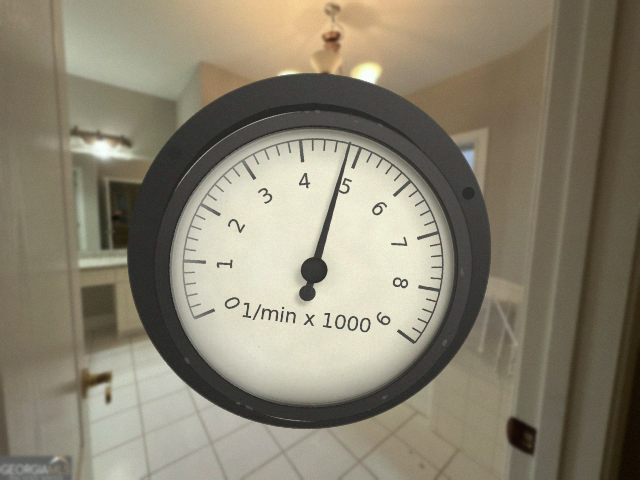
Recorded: 4800 rpm
